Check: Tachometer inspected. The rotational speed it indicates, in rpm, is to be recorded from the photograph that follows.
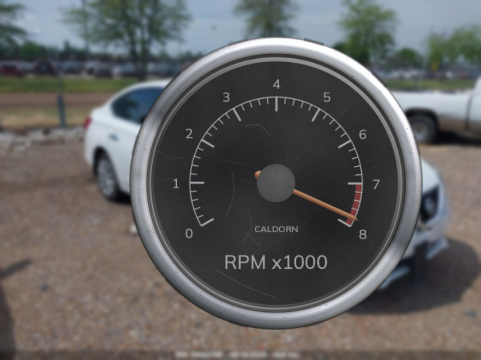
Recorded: 7800 rpm
